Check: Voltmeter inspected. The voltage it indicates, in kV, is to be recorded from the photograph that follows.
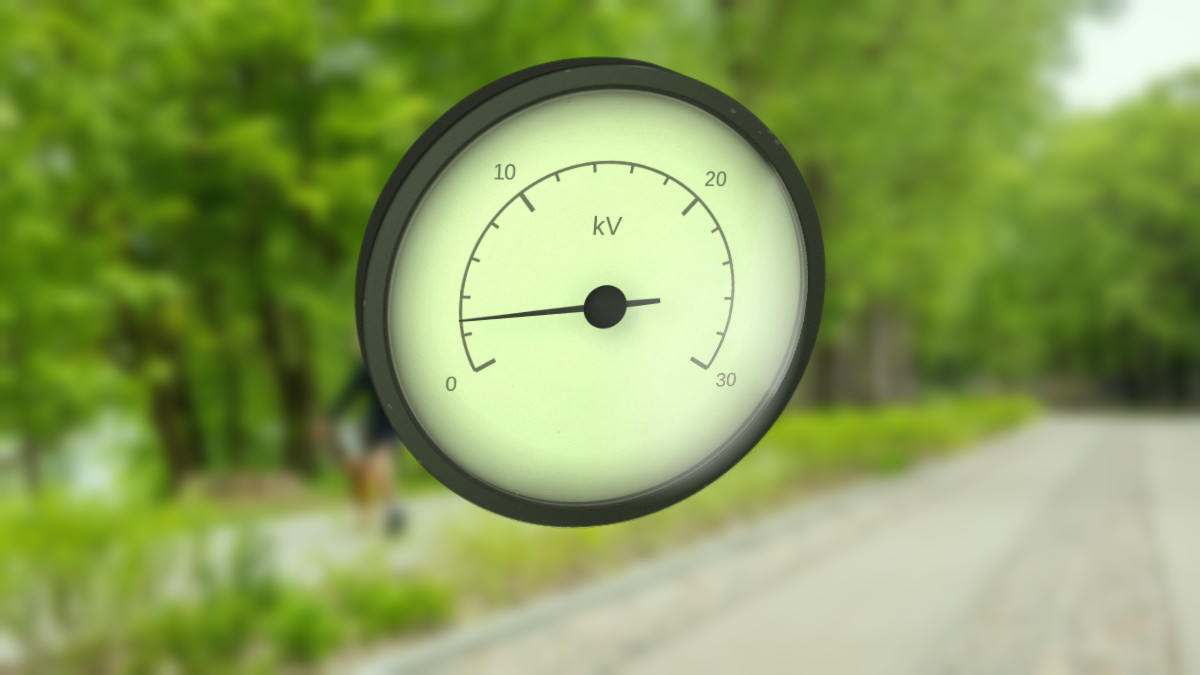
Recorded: 3 kV
